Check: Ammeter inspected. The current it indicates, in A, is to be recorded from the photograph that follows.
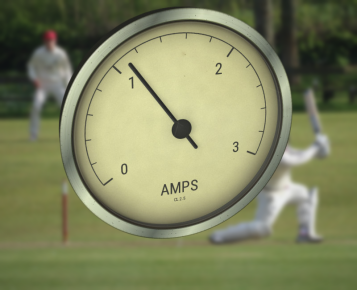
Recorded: 1.1 A
